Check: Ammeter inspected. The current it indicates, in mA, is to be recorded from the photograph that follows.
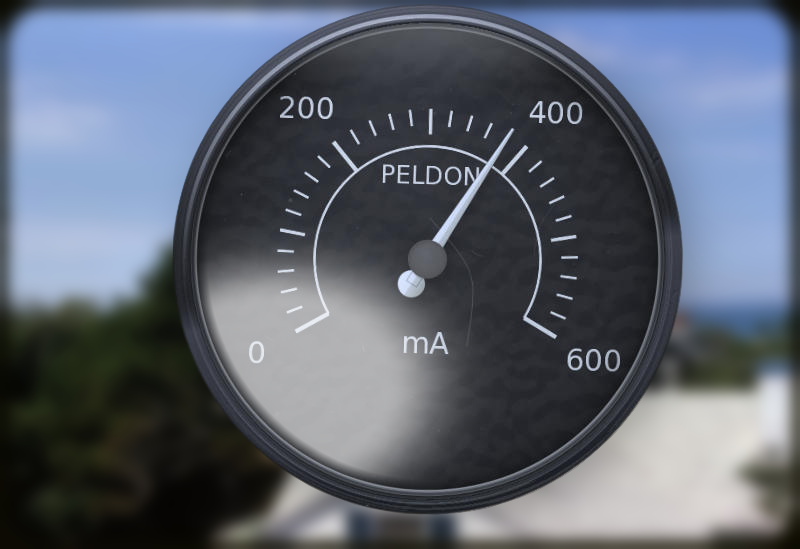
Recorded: 380 mA
